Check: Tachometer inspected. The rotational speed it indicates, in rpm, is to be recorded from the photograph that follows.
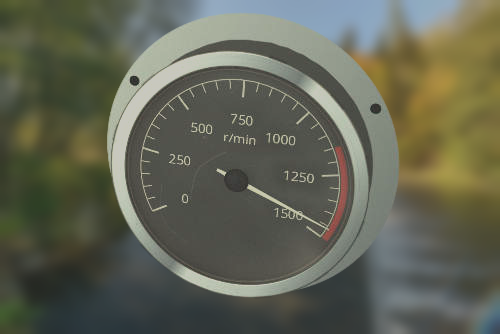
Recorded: 1450 rpm
